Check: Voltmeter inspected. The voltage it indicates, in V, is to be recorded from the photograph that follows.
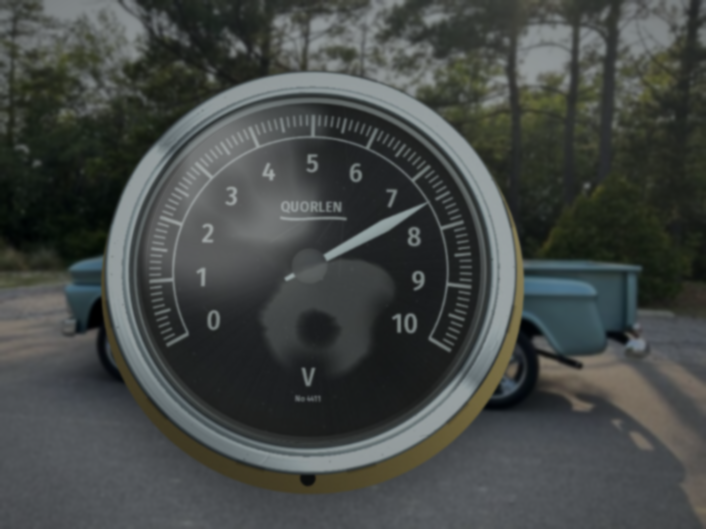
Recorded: 7.5 V
